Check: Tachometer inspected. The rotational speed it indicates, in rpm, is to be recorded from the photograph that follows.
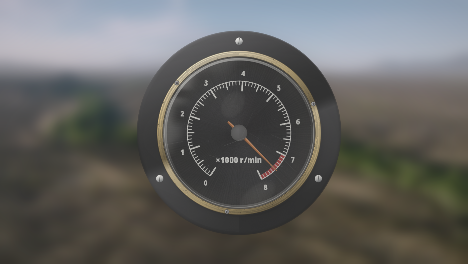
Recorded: 7500 rpm
